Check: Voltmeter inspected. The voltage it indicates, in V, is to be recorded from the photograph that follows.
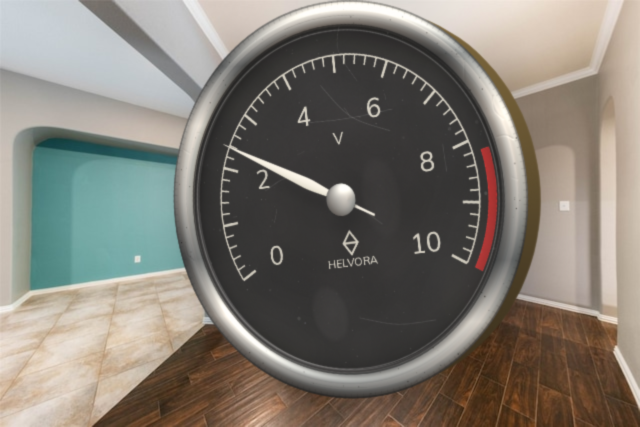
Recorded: 2.4 V
